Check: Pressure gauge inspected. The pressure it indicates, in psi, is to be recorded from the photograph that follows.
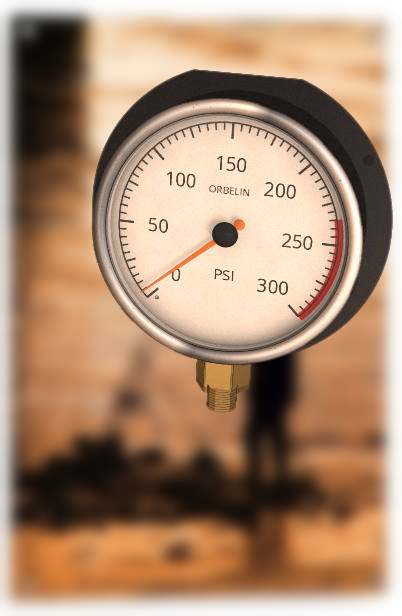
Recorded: 5 psi
